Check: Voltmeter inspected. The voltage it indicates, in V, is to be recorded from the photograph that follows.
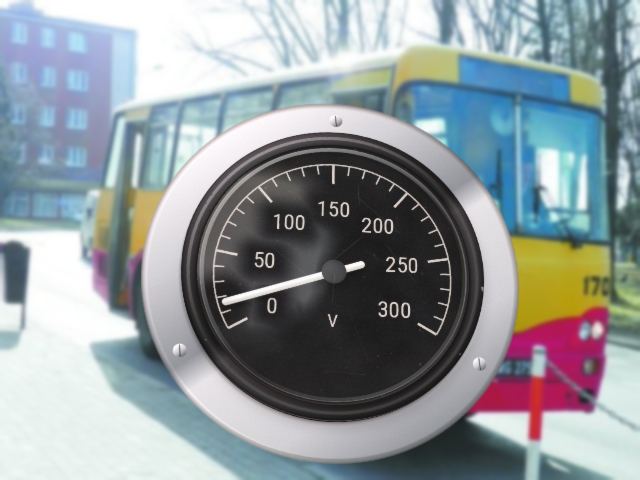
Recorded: 15 V
